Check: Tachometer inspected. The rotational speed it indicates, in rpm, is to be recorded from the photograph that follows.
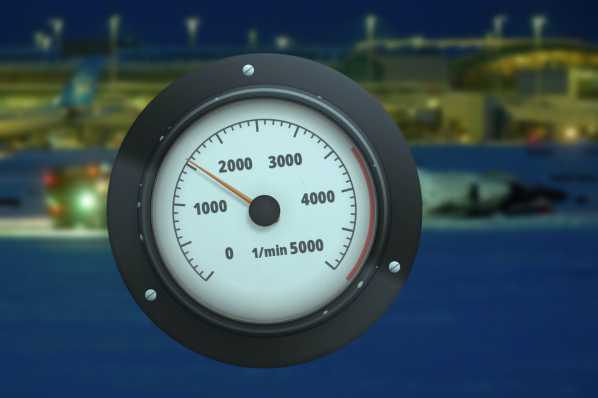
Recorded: 1550 rpm
